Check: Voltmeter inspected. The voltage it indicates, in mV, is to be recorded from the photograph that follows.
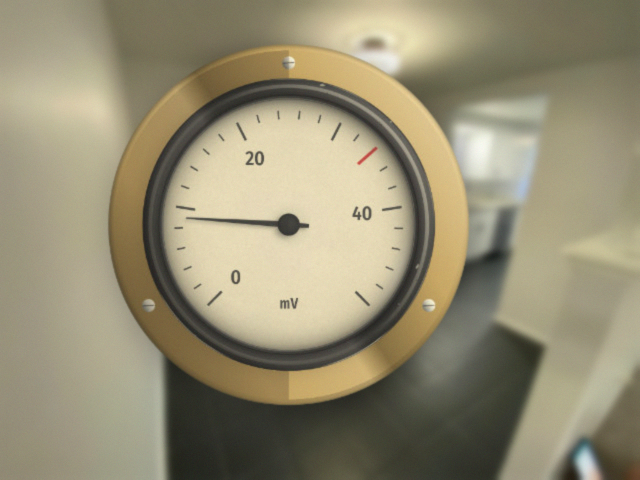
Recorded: 9 mV
